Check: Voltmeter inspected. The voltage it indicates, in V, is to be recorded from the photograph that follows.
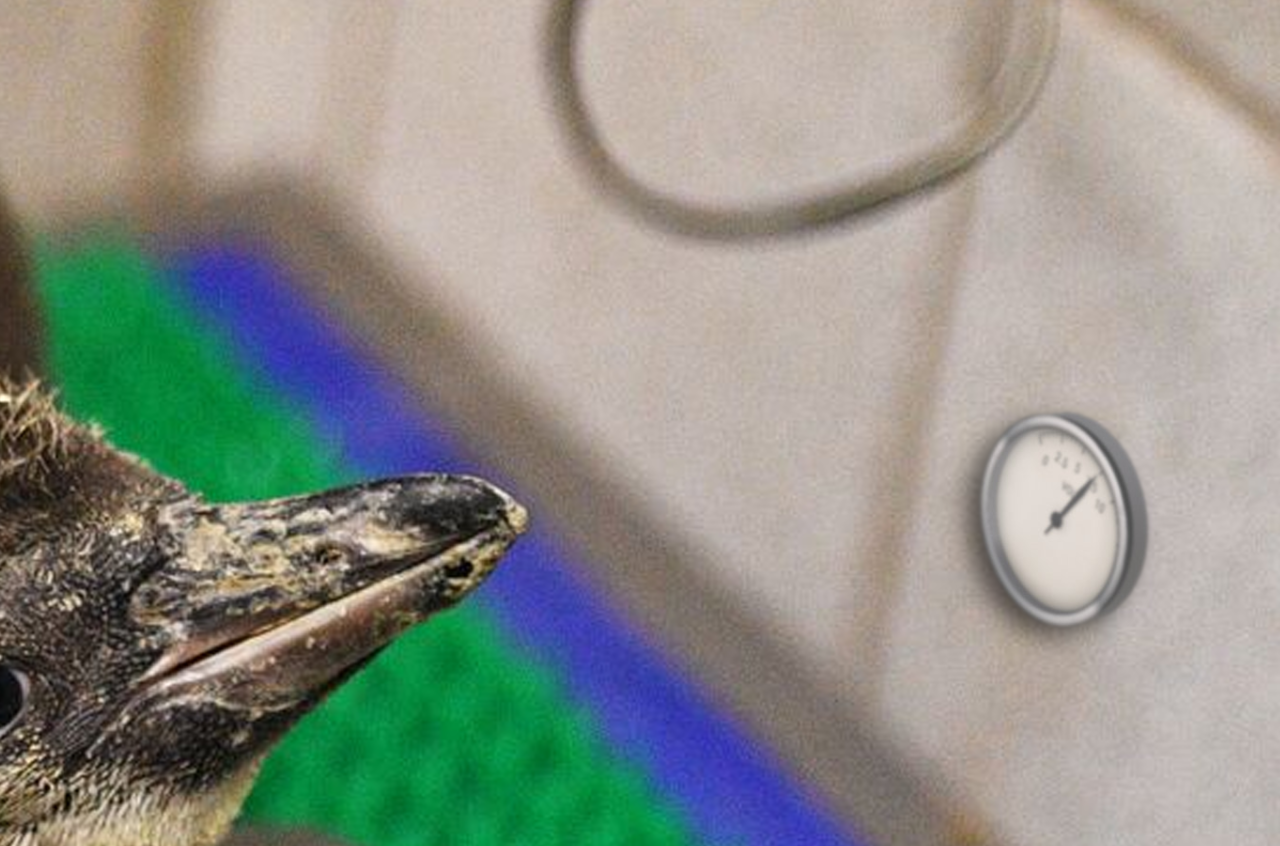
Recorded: 7.5 V
